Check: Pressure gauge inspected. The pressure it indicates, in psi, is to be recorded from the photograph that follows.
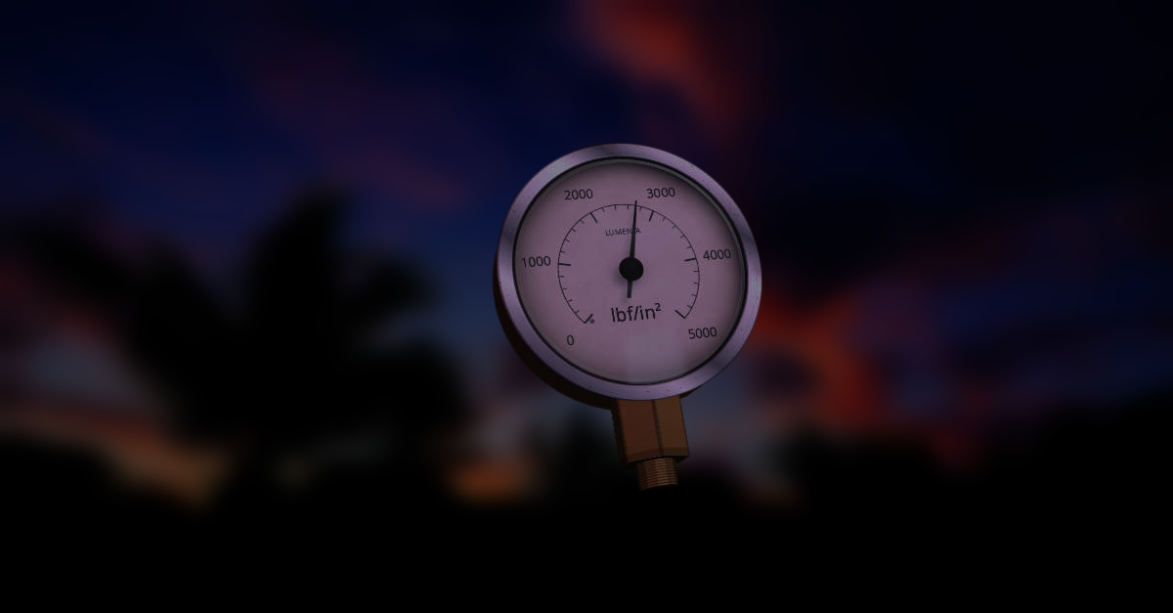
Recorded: 2700 psi
